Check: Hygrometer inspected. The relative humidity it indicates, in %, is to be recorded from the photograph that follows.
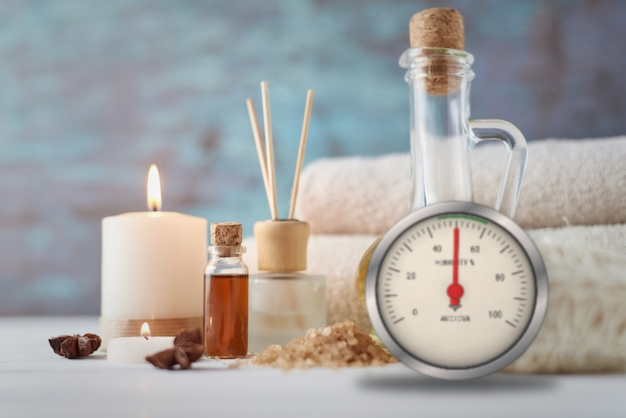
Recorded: 50 %
